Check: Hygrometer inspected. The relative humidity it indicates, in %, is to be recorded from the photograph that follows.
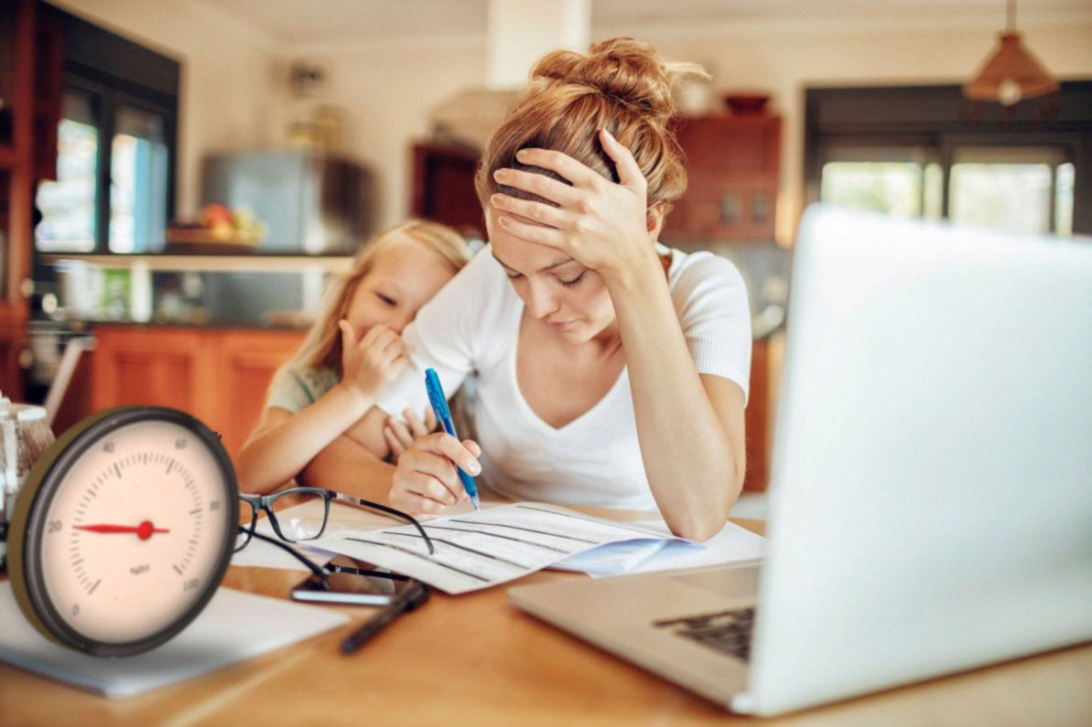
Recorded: 20 %
